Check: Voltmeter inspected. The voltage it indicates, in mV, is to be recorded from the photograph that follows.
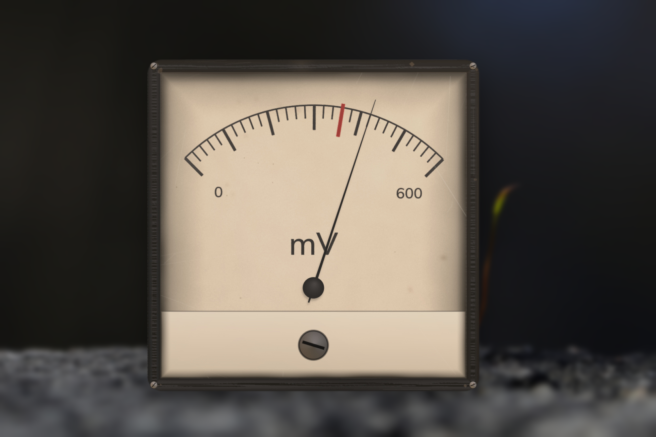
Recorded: 420 mV
